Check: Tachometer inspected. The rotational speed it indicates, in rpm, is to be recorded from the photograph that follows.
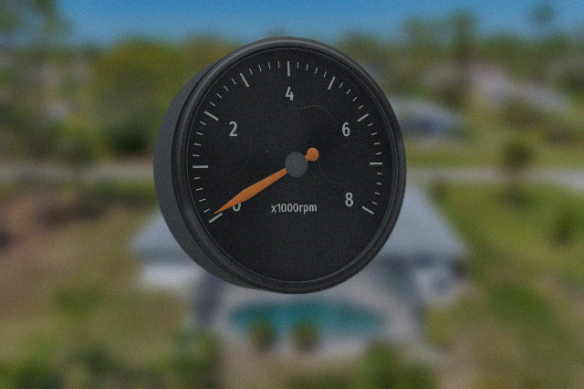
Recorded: 100 rpm
